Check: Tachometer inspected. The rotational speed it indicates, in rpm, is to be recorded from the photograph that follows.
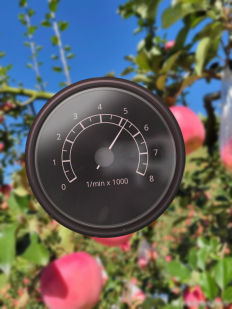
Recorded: 5250 rpm
